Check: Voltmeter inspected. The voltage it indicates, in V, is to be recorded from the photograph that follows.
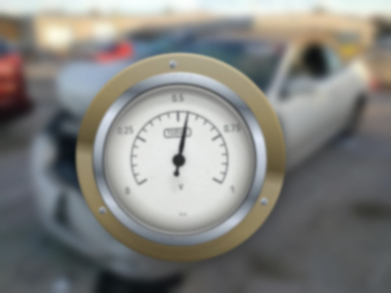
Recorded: 0.55 V
